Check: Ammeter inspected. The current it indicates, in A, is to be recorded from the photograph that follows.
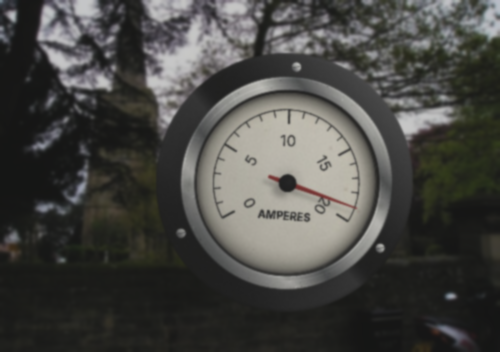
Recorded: 19 A
